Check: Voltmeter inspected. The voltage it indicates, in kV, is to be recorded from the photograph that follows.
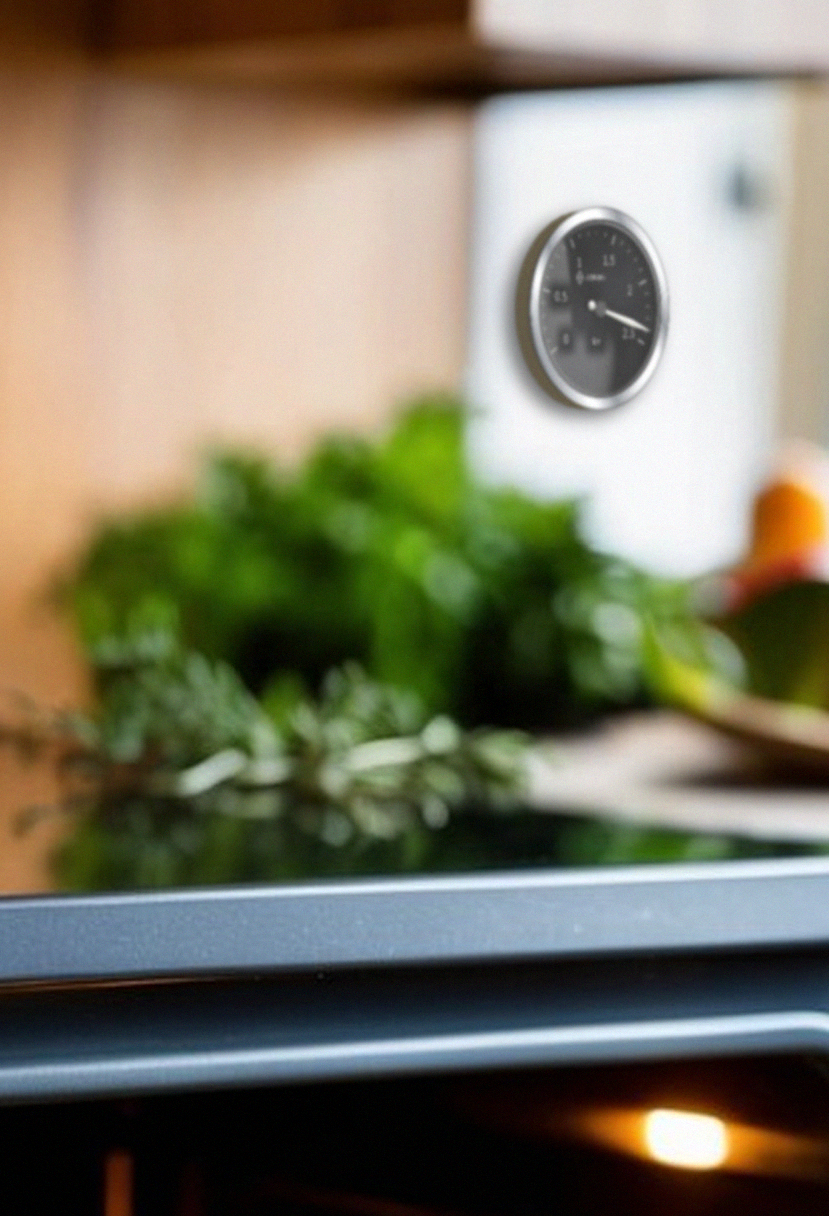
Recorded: 2.4 kV
